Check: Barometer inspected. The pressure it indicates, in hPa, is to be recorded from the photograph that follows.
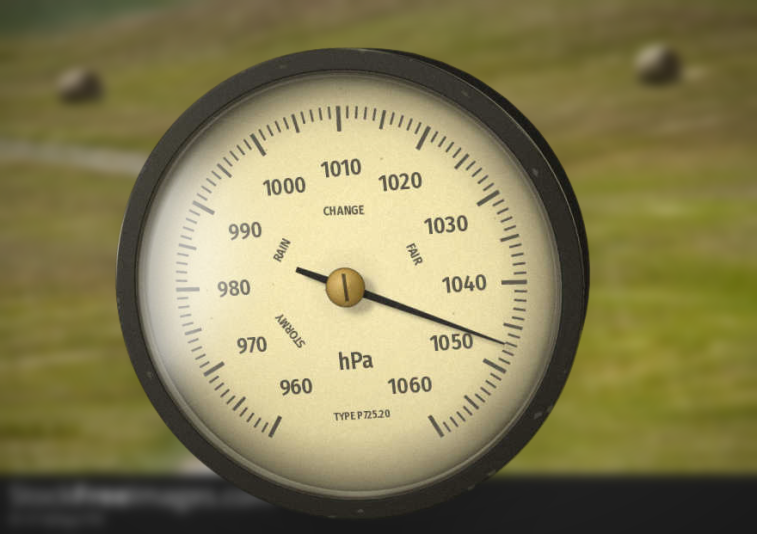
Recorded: 1047 hPa
